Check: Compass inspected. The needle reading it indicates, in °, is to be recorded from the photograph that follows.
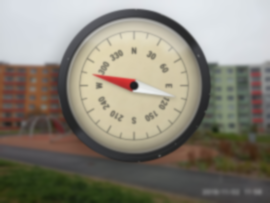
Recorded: 285 °
